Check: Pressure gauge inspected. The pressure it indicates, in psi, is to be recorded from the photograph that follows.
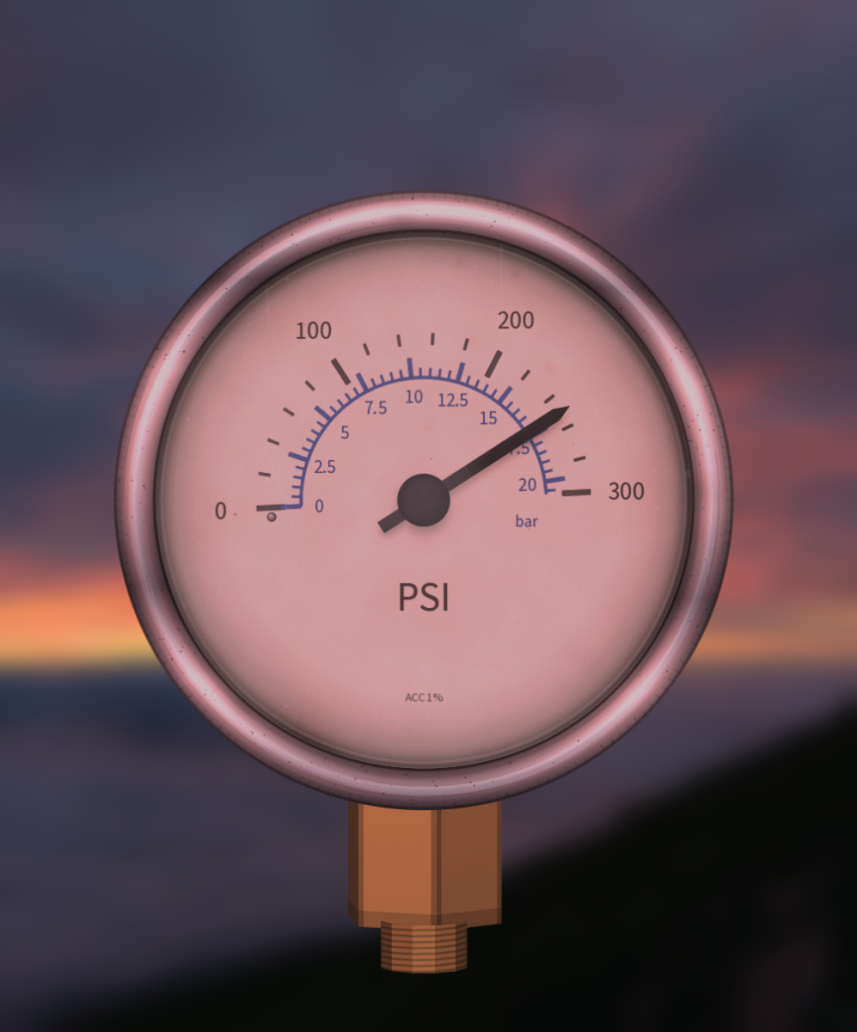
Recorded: 250 psi
